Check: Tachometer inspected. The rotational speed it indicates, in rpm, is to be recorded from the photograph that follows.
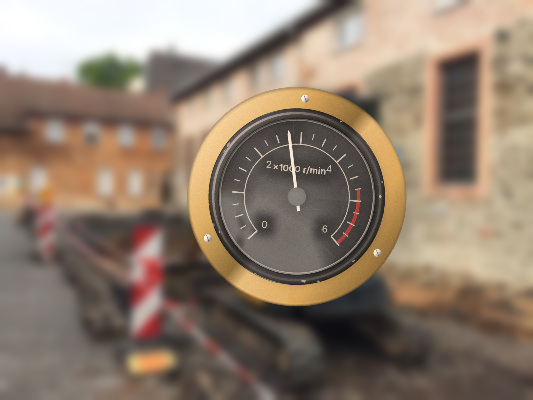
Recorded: 2750 rpm
